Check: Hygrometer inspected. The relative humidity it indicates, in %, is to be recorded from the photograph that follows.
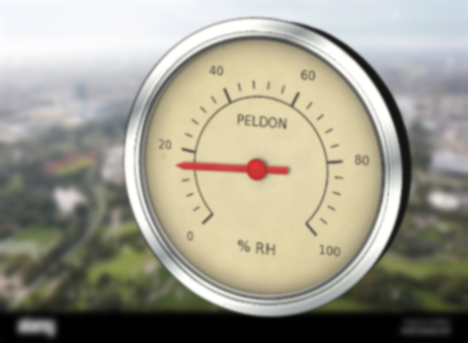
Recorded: 16 %
